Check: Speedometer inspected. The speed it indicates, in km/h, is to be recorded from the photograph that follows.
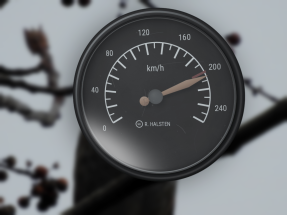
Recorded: 205 km/h
